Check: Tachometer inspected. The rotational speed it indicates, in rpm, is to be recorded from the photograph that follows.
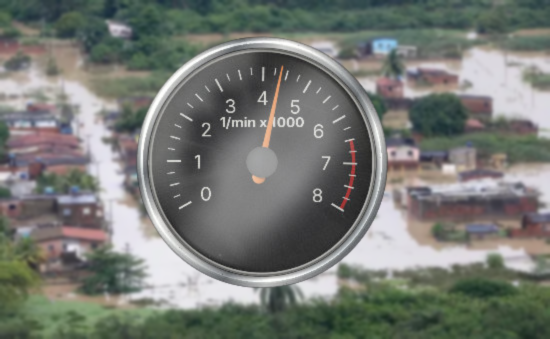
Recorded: 4375 rpm
